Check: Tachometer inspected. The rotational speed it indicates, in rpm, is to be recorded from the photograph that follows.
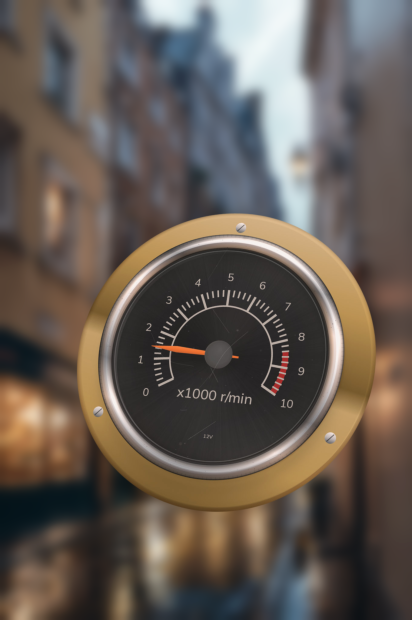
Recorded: 1400 rpm
